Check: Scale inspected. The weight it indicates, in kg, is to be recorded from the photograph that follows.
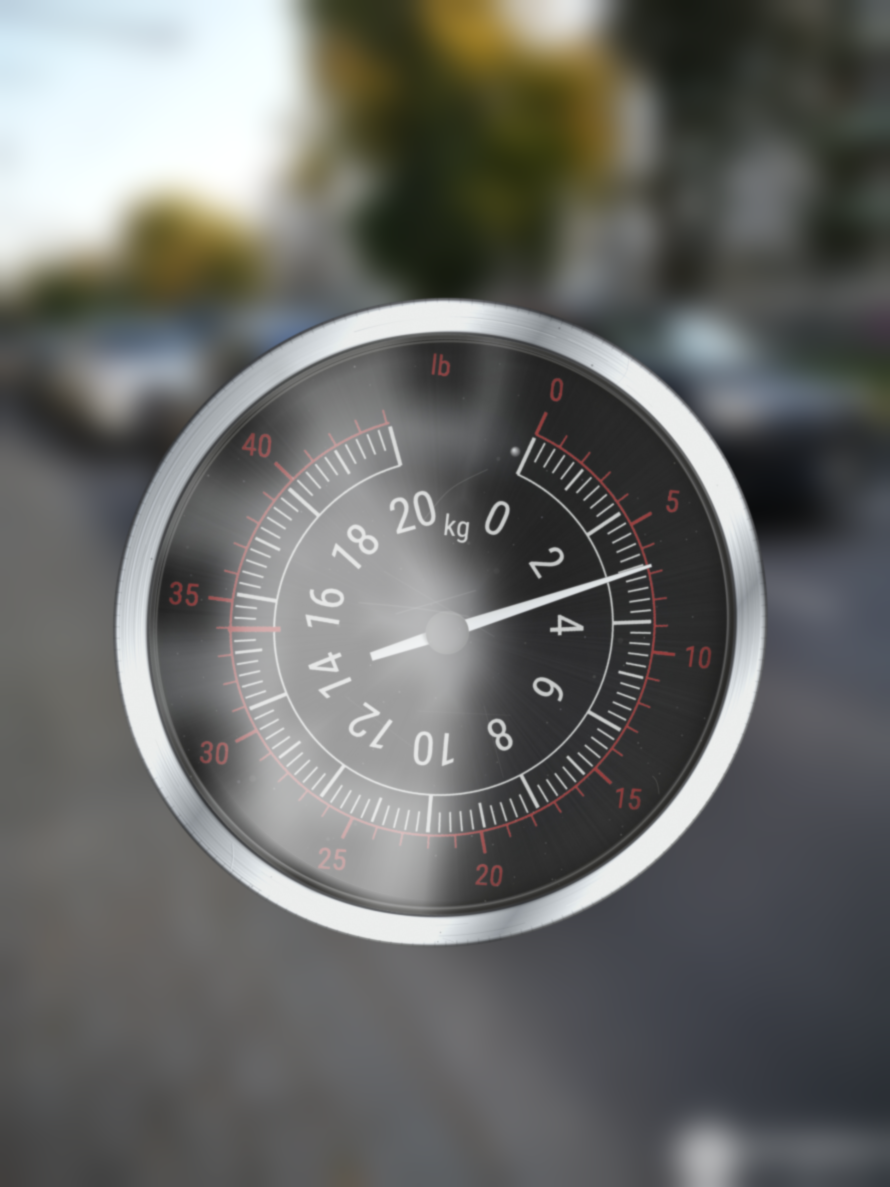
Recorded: 3 kg
